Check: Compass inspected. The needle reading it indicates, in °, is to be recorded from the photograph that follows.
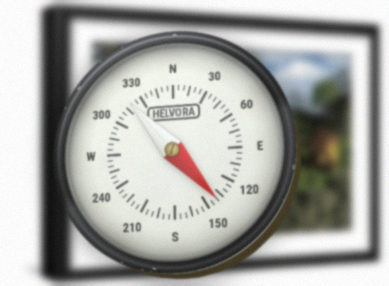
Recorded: 140 °
